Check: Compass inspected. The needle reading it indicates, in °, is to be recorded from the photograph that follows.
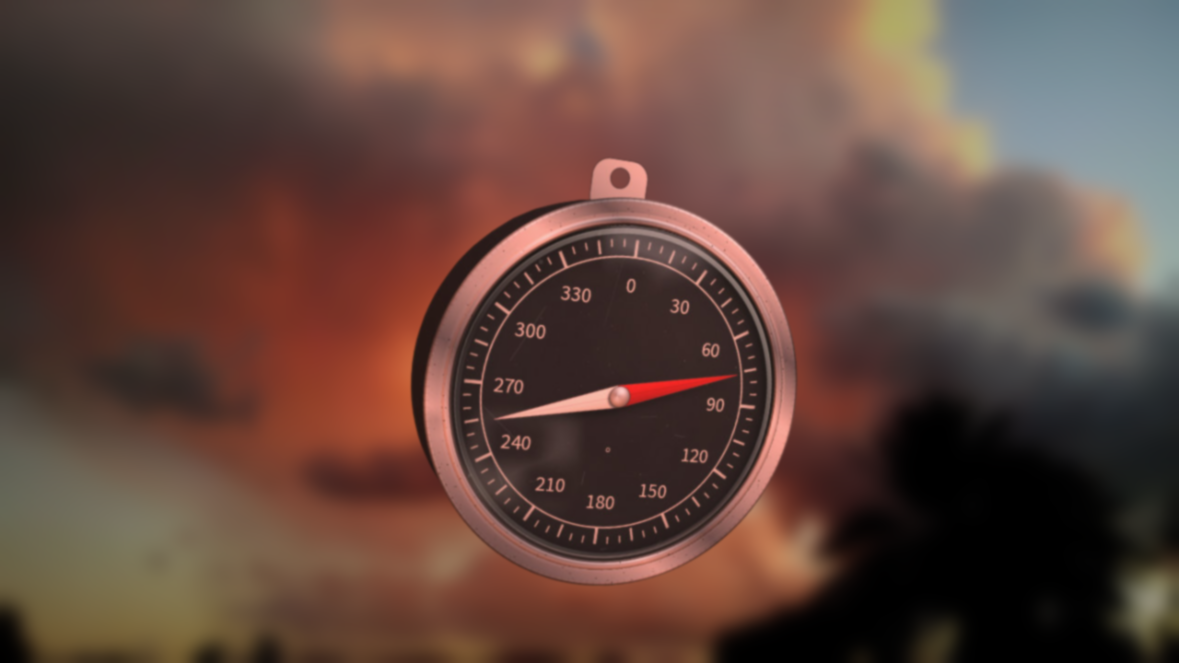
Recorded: 75 °
